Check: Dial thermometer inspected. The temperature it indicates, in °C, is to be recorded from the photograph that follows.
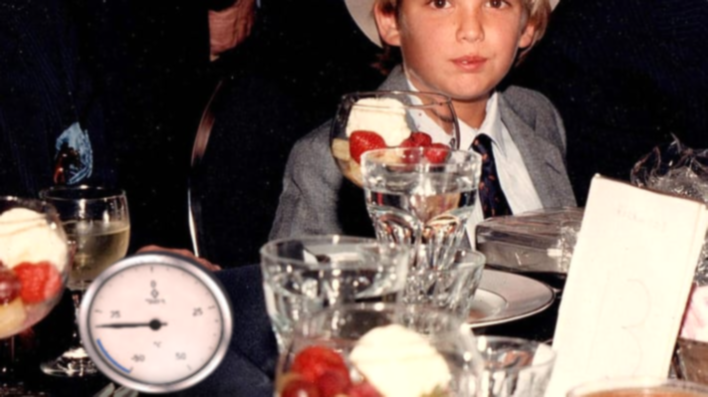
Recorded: -30 °C
